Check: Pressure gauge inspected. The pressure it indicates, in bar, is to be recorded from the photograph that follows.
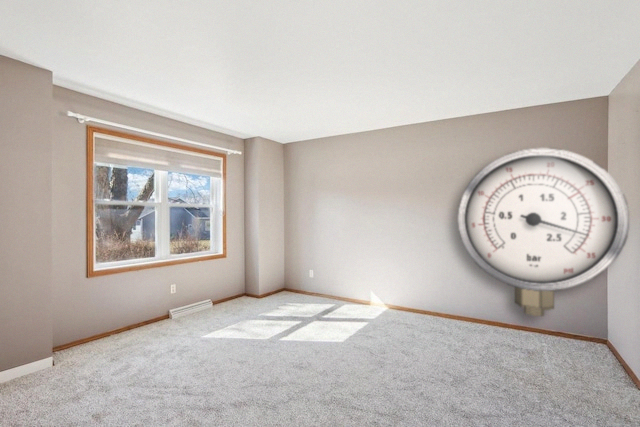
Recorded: 2.25 bar
